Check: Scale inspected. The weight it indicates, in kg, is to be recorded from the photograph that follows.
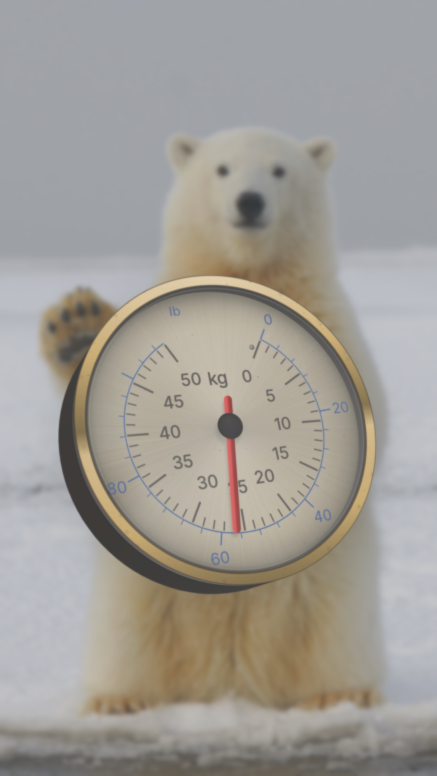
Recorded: 26 kg
